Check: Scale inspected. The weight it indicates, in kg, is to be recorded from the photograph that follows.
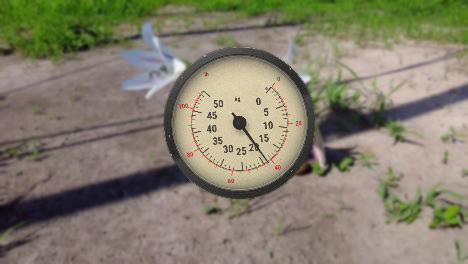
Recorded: 19 kg
